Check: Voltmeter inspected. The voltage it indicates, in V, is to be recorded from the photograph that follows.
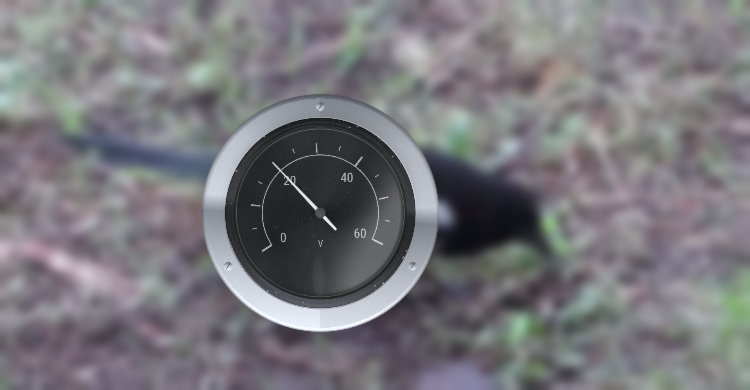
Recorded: 20 V
